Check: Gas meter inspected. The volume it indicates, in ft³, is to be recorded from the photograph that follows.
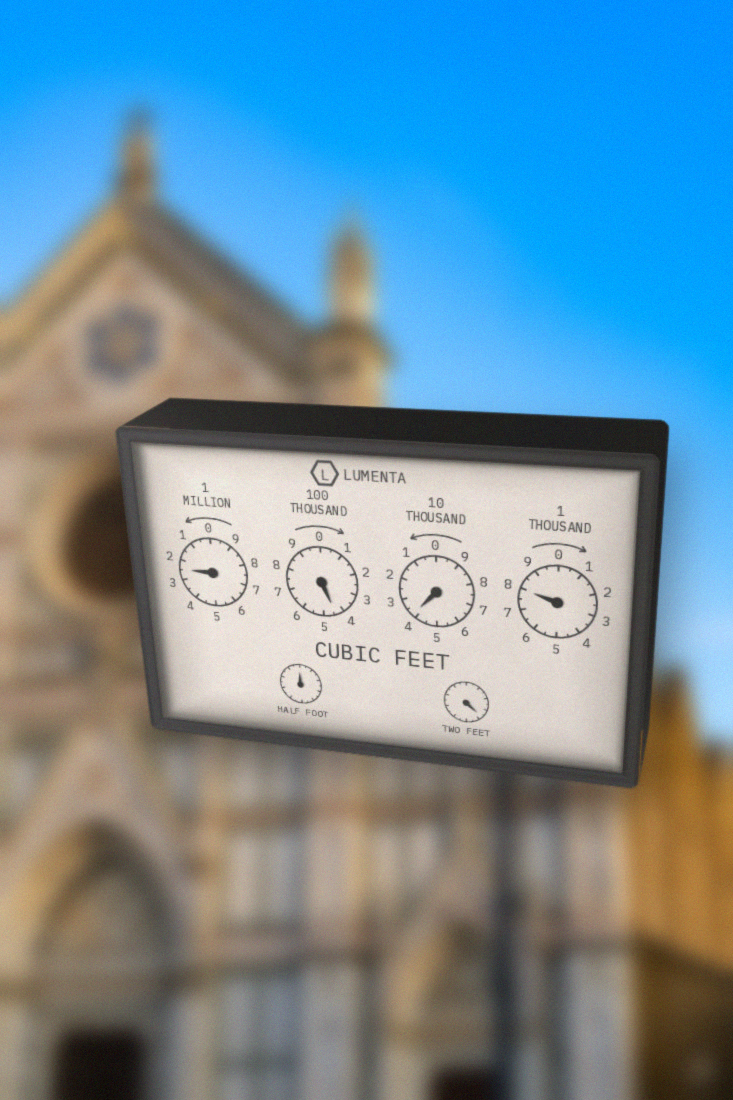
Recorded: 243800 ft³
